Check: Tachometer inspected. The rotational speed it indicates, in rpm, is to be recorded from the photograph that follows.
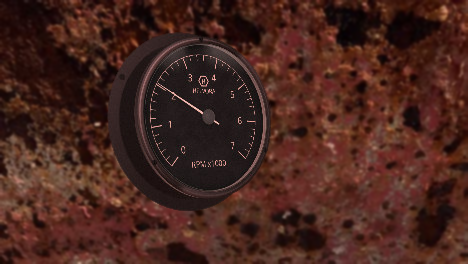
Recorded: 2000 rpm
